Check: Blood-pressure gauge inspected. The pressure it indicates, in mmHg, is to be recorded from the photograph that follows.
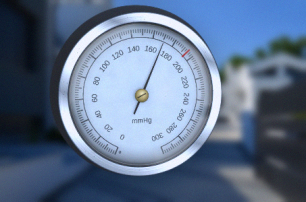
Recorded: 170 mmHg
